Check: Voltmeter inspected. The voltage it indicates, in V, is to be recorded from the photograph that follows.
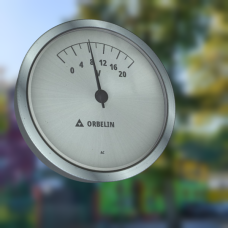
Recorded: 8 V
